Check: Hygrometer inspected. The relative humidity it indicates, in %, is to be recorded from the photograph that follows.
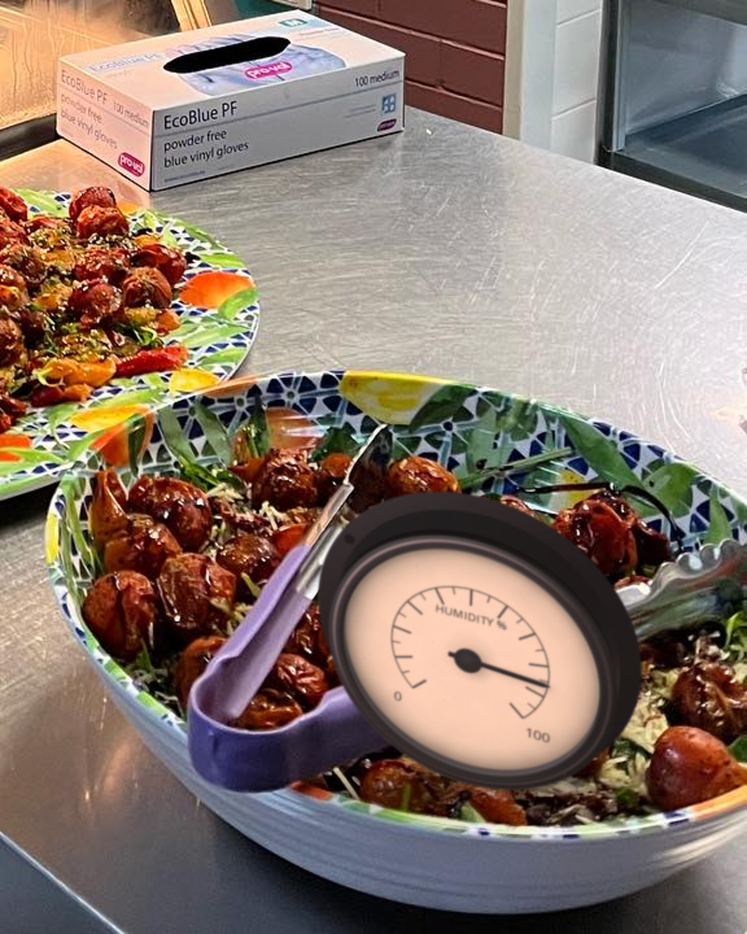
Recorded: 85 %
